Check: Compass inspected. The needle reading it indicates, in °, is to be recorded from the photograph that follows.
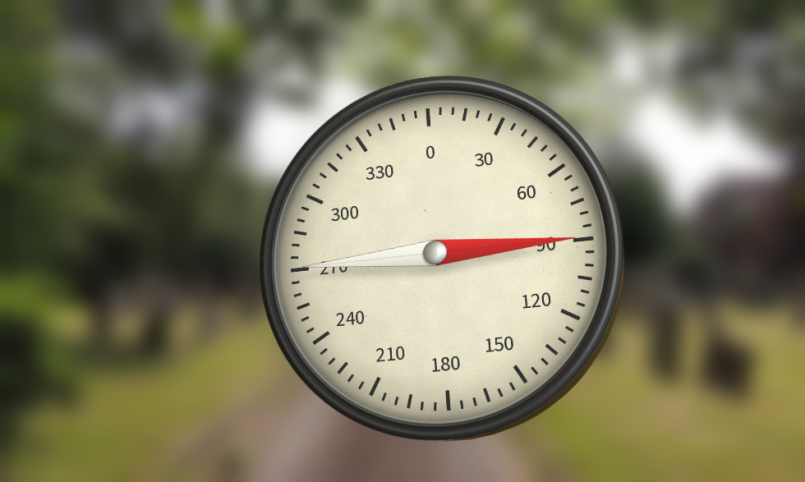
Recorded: 90 °
